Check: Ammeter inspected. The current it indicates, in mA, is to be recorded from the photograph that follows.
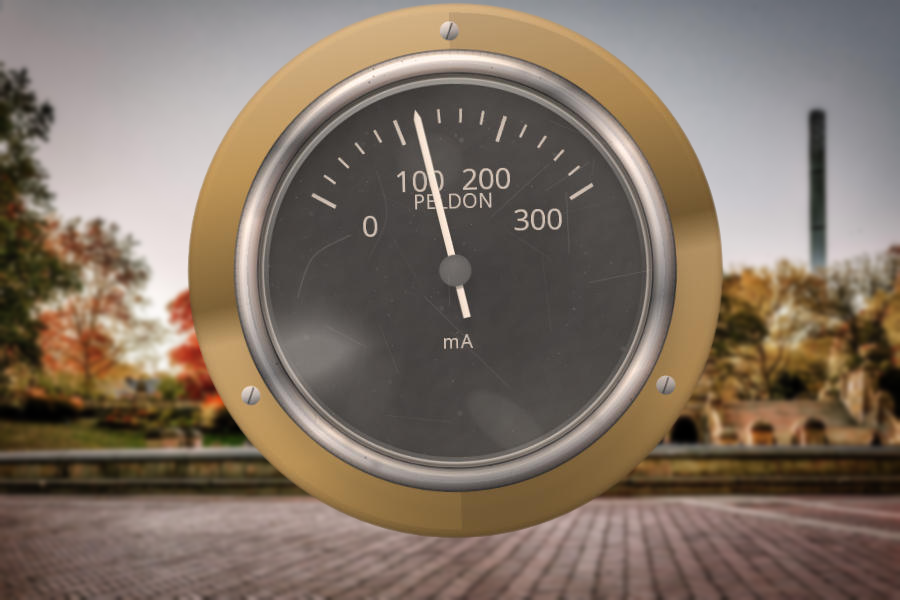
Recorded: 120 mA
